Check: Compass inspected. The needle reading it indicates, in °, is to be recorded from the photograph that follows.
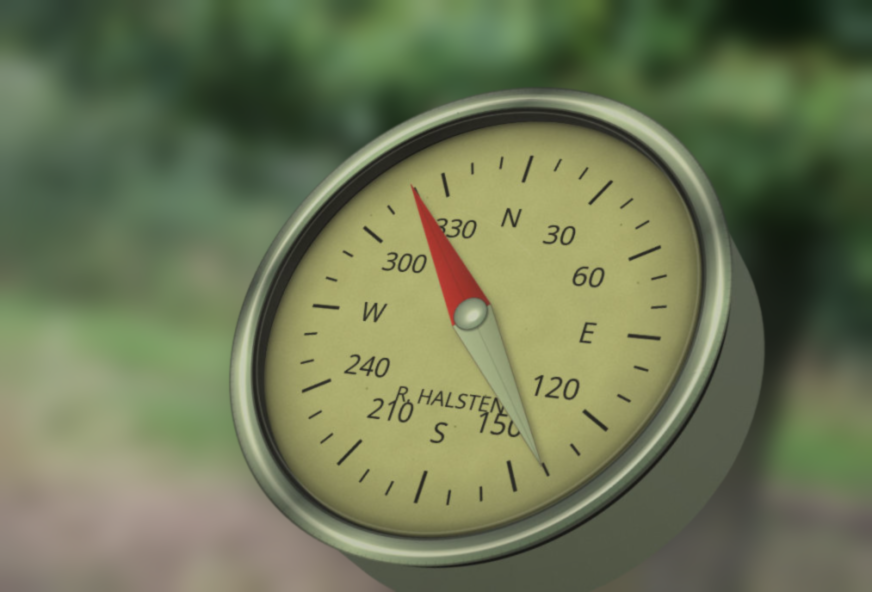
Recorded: 320 °
